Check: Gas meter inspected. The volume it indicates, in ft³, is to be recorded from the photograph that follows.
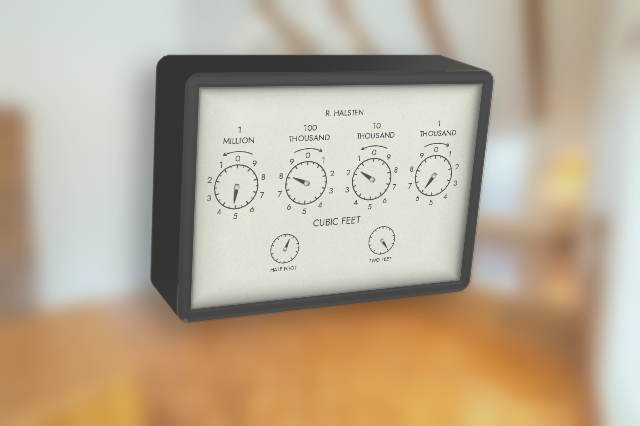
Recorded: 481600 ft³
